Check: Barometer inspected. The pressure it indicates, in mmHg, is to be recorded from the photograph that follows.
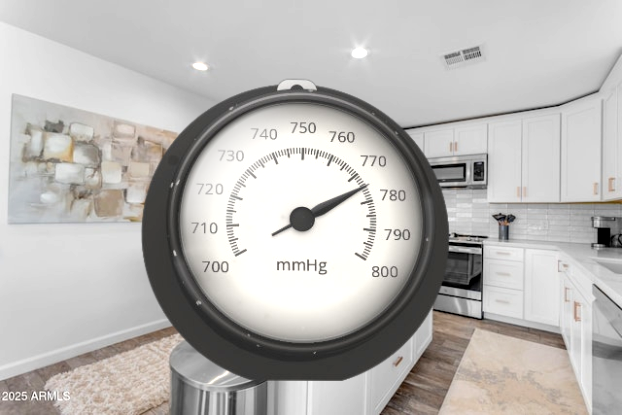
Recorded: 775 mmHg
